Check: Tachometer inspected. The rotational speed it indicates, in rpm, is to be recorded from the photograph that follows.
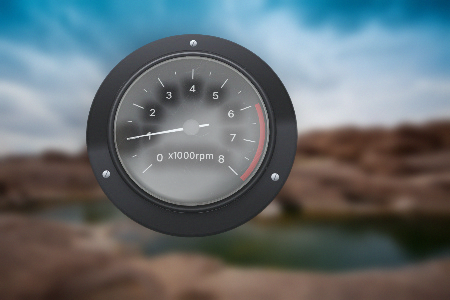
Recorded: 1000 rpm
